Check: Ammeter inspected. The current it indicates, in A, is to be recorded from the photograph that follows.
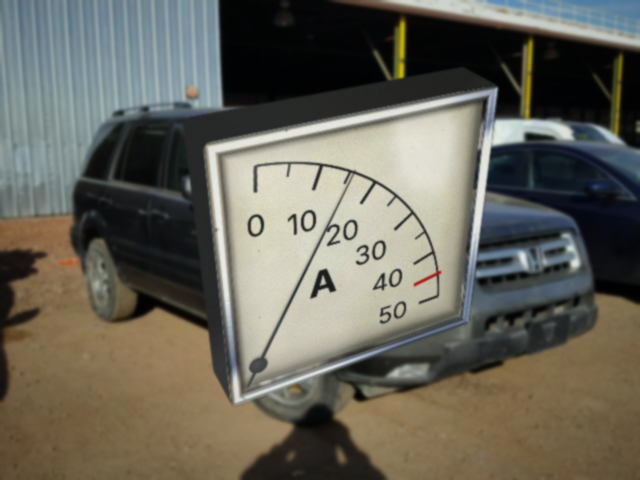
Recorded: 15 A
